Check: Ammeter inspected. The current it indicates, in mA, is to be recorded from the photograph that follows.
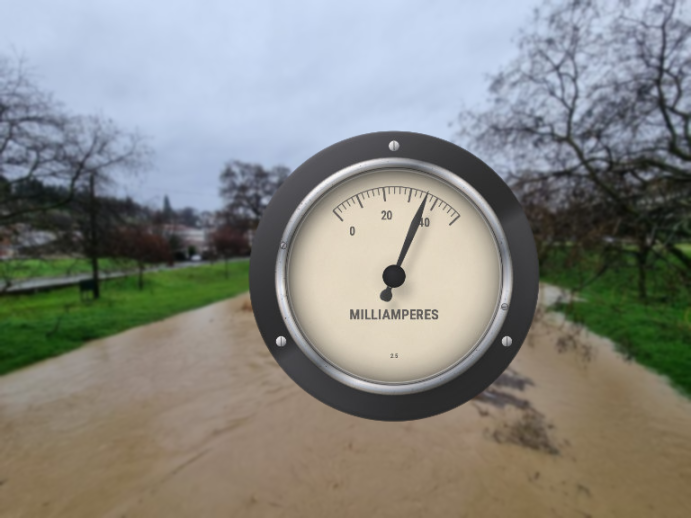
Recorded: 36 mA
